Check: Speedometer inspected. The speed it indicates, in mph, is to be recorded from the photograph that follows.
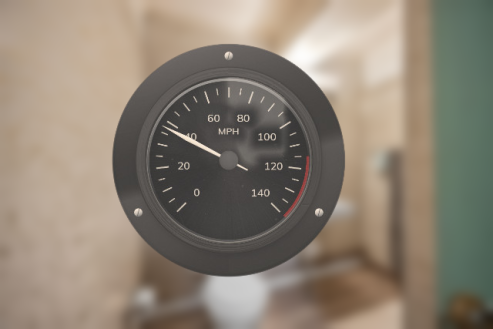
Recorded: 37.5 mph
